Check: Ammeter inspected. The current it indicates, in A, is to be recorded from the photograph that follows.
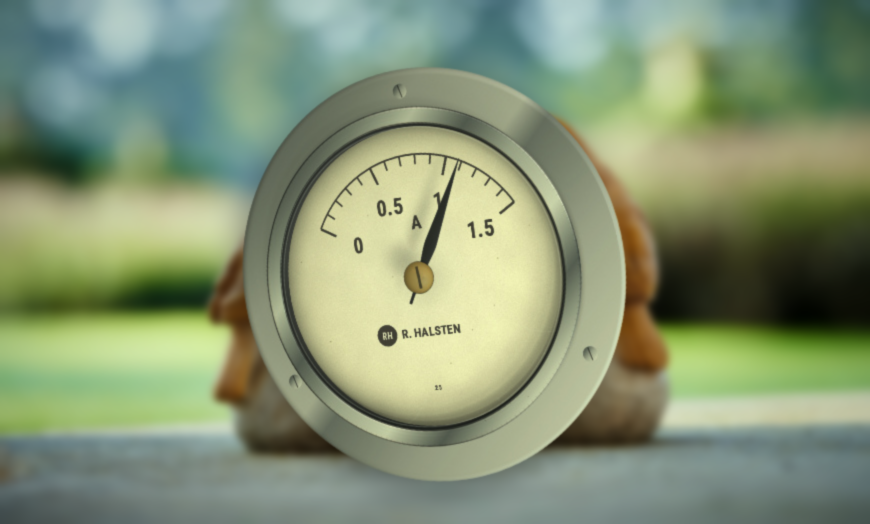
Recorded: 1.1 A
